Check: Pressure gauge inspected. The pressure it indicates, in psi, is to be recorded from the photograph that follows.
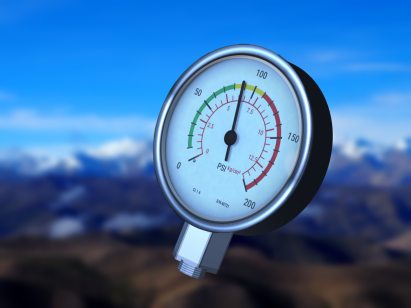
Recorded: 90 psi
